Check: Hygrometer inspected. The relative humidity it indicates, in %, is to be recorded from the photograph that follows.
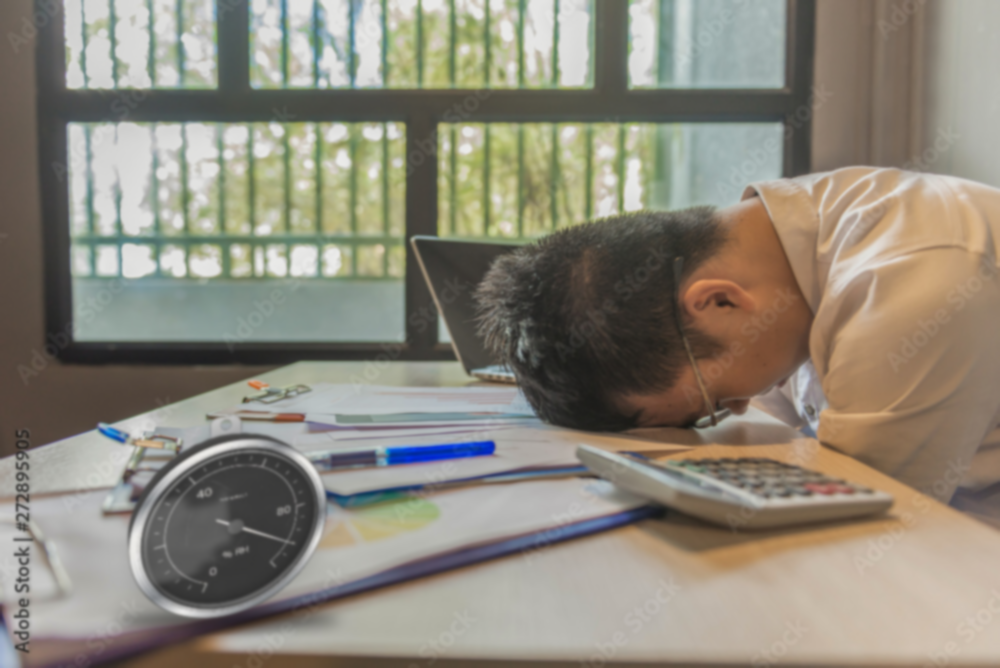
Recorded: 92 %
